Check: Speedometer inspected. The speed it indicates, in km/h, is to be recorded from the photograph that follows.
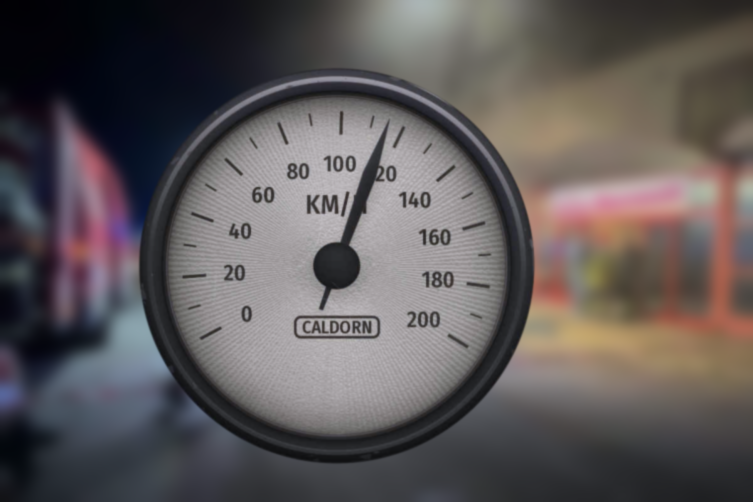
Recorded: 115 km/h
